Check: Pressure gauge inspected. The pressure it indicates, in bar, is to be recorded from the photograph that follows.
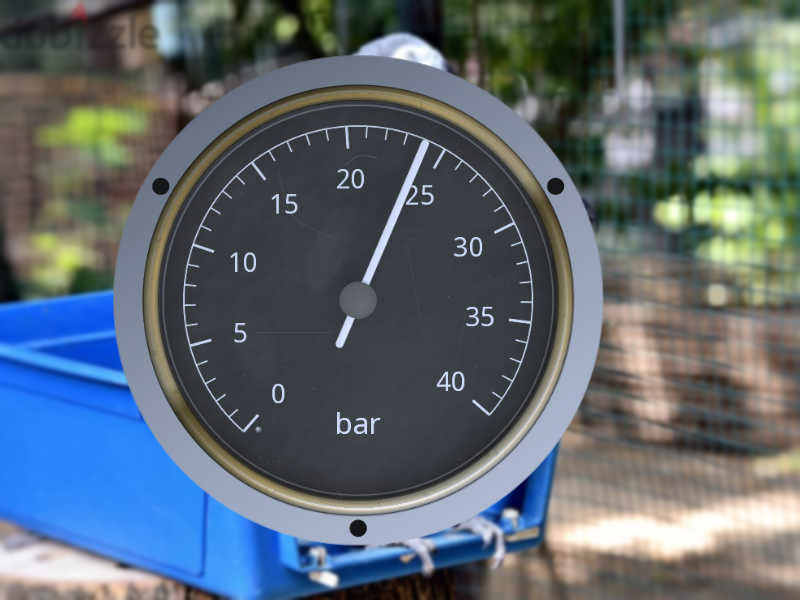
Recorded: 24 bar
